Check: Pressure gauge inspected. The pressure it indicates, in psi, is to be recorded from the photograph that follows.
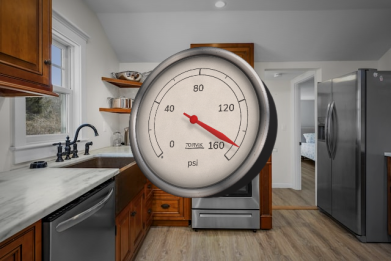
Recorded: 150 psi
